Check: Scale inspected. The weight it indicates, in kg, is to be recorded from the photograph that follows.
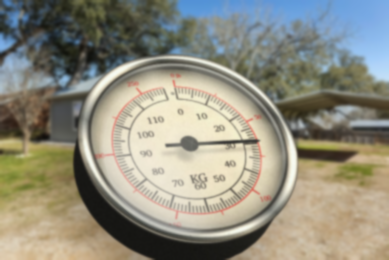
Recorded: 30 kg
